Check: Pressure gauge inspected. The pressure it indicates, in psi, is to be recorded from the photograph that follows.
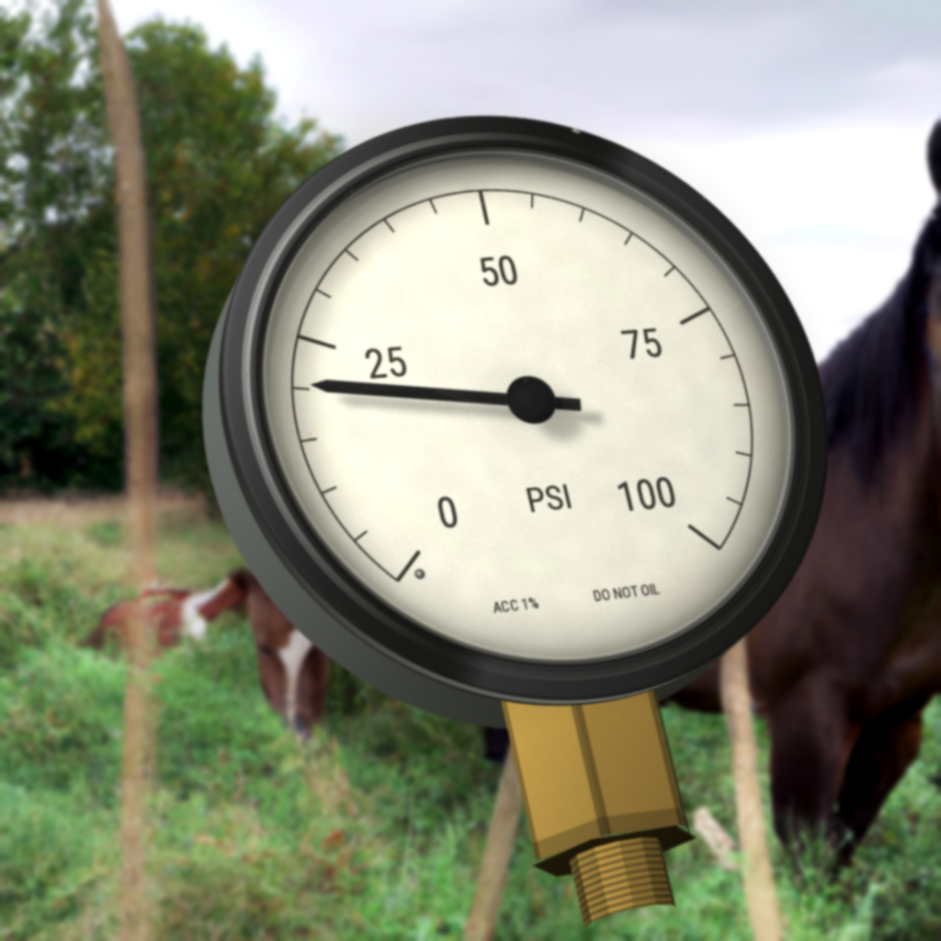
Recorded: 20 psi
